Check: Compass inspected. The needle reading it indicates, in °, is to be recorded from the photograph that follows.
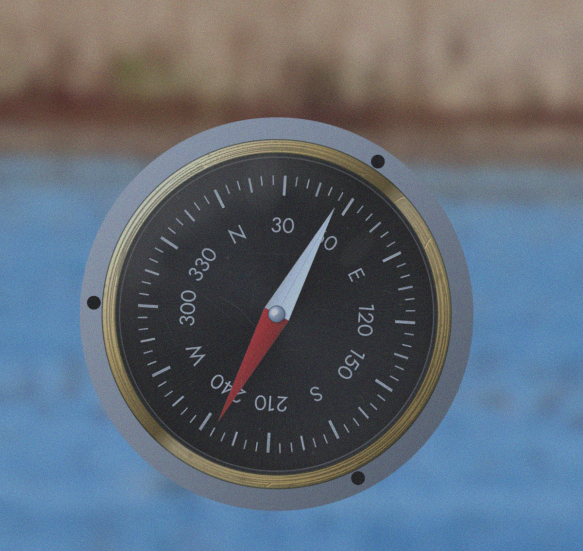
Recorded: 235 °
